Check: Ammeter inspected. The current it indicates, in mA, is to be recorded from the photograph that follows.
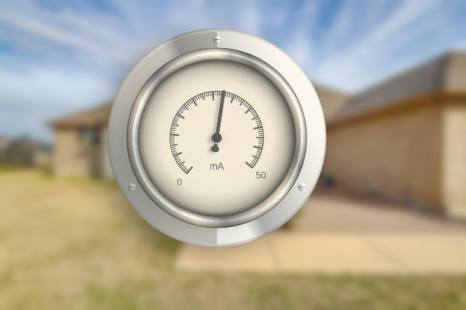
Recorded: 27.5 mA
